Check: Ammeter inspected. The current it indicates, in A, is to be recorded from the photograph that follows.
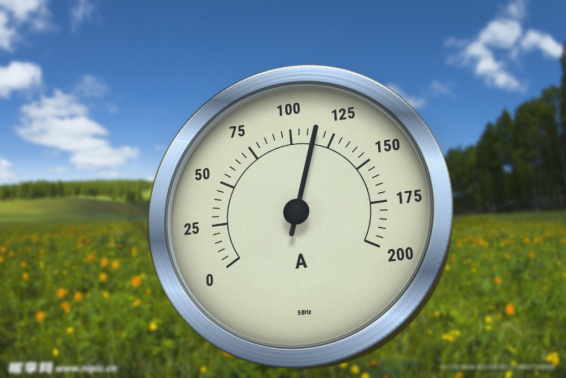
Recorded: 115 A
